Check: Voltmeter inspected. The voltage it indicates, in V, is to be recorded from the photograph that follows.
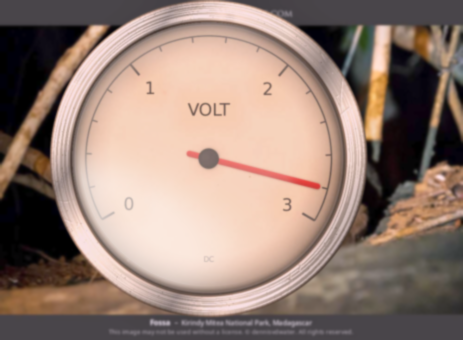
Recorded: 2.8 V
